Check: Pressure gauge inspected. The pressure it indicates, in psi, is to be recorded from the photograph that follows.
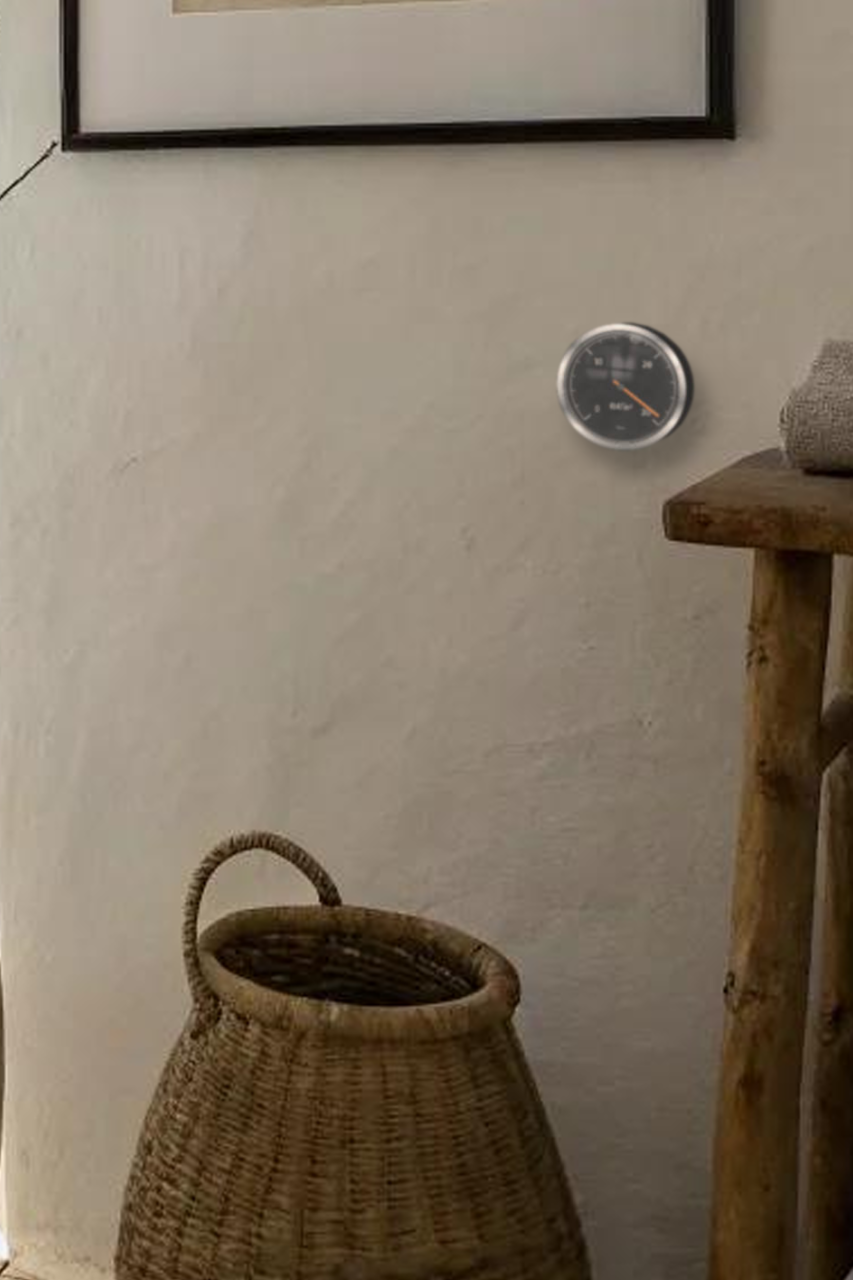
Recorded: 29 psi
